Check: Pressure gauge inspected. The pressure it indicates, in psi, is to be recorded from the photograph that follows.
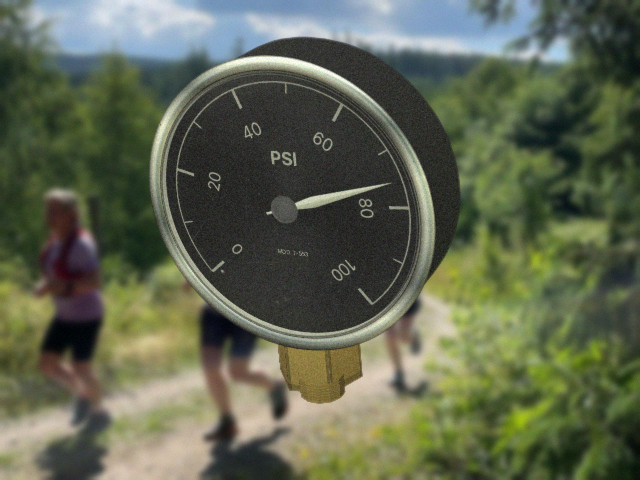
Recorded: 75 psi
